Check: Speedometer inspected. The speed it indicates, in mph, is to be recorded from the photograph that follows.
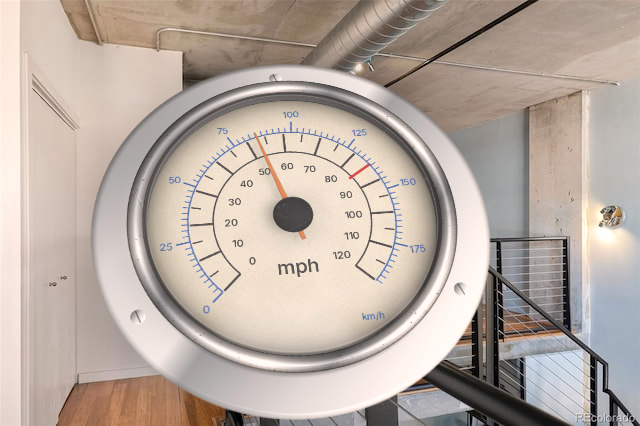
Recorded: 52.5 mph
